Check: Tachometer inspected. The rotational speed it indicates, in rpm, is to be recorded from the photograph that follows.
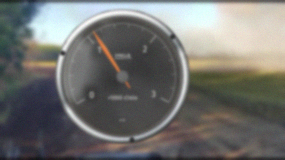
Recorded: 1100 rpm
